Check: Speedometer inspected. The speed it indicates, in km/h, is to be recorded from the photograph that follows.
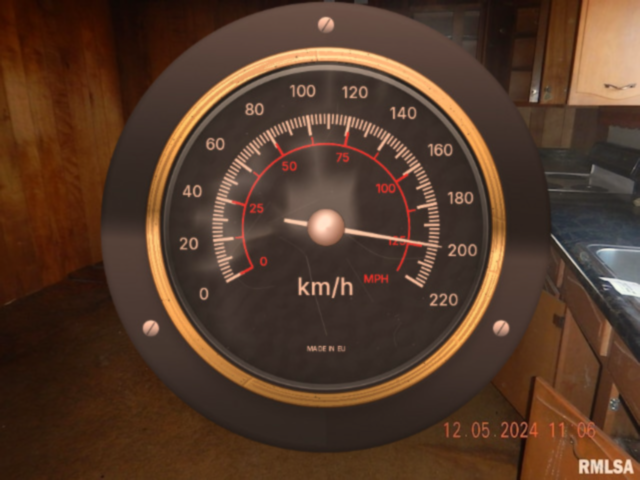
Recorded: 200 km/h
